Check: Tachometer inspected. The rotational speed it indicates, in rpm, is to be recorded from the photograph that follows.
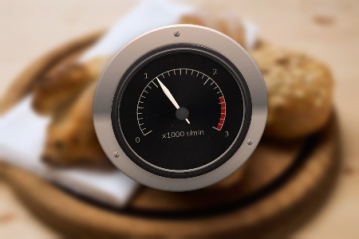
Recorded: 1100 rpm
